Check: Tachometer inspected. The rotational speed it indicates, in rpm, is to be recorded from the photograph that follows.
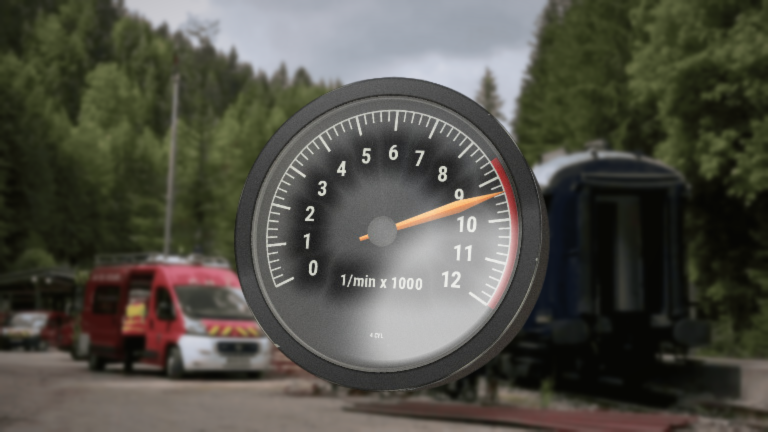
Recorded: 9400 rpm
